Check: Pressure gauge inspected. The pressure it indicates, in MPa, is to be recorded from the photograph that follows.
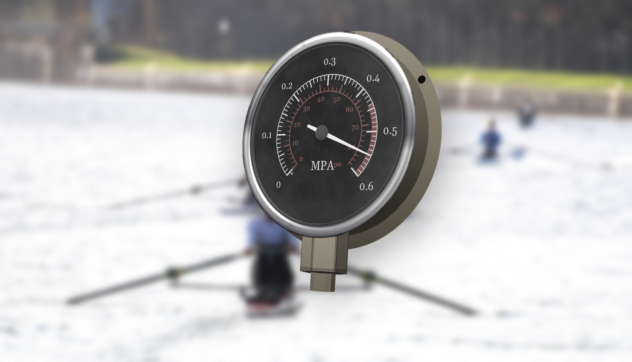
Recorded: 0.55 MPa
